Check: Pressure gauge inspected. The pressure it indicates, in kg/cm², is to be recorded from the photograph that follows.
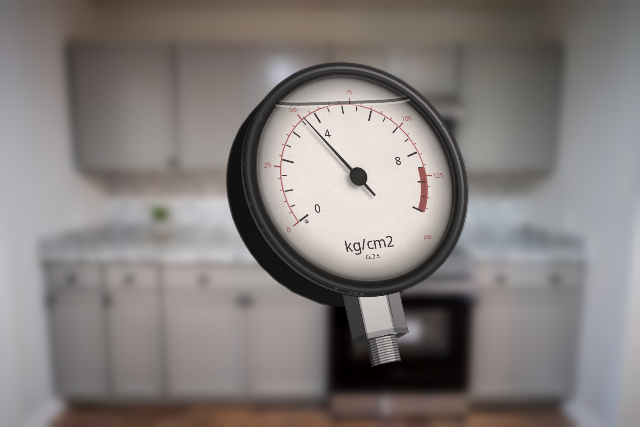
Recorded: 3.5 kg/cm²
